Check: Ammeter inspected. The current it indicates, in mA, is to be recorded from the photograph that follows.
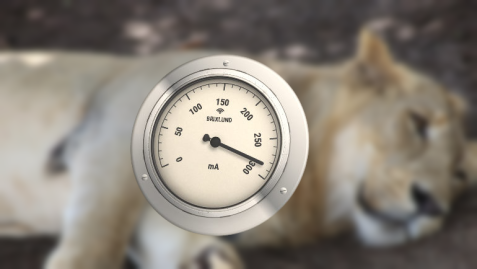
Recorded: 285 mA
